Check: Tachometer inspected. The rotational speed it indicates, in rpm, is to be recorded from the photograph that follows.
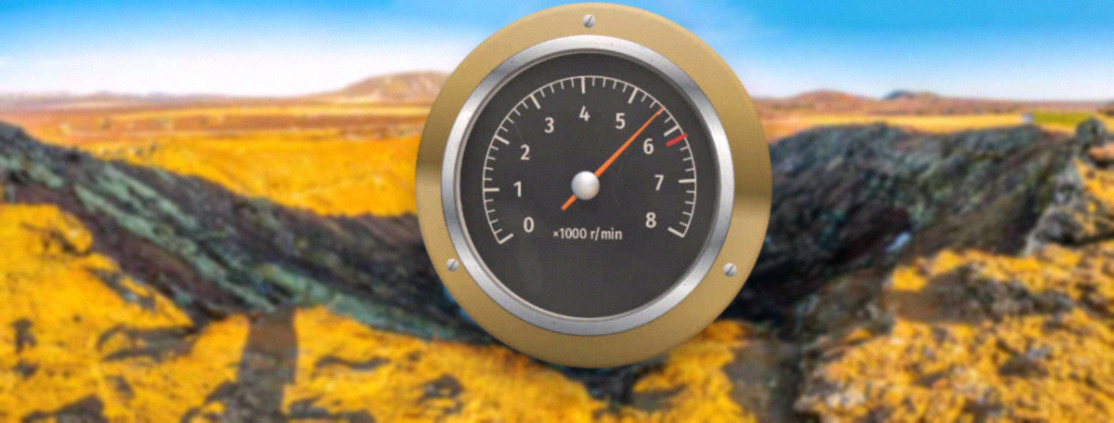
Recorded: 5600 rpm
